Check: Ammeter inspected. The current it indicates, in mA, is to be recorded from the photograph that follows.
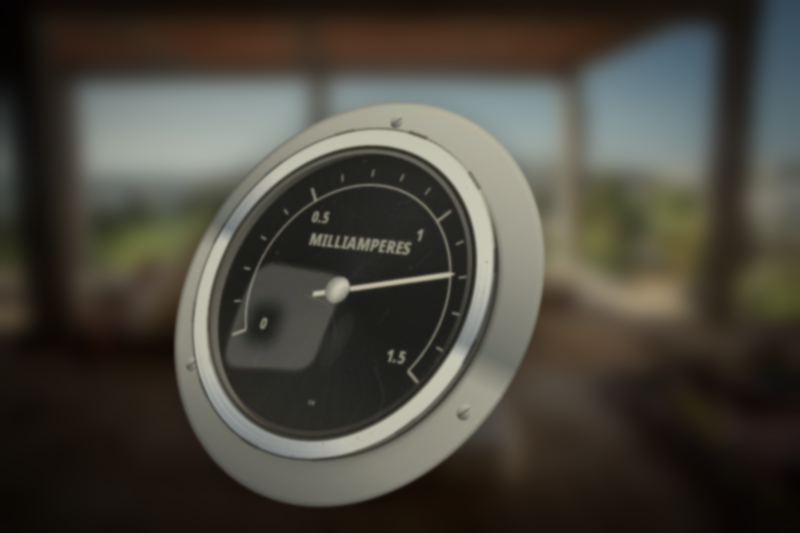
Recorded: 1.2 mA
